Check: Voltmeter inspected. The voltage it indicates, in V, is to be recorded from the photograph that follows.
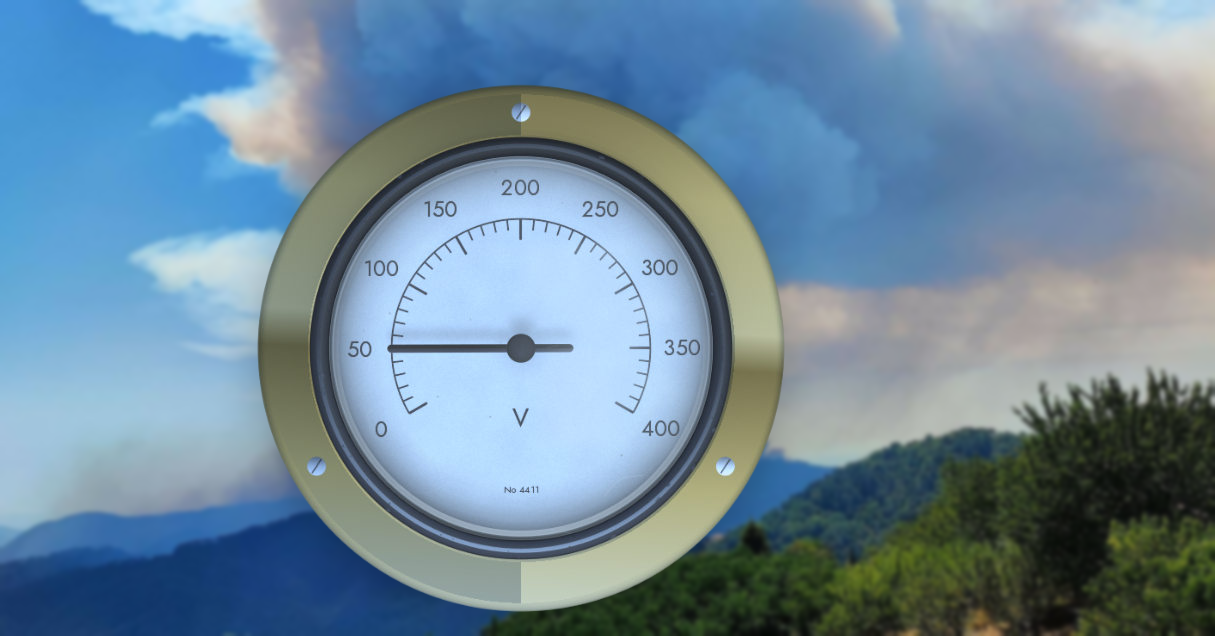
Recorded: 50 V
